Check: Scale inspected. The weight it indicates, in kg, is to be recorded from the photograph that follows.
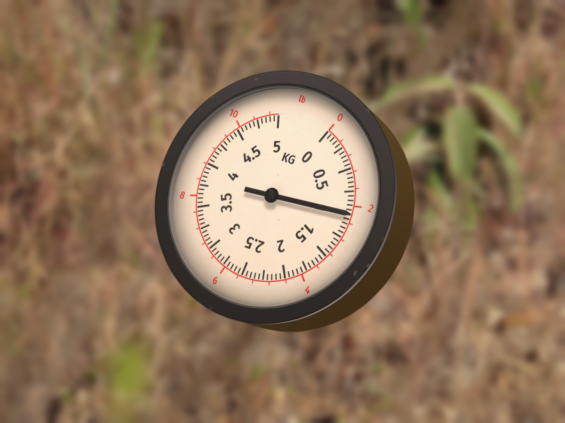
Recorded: 1 kg
